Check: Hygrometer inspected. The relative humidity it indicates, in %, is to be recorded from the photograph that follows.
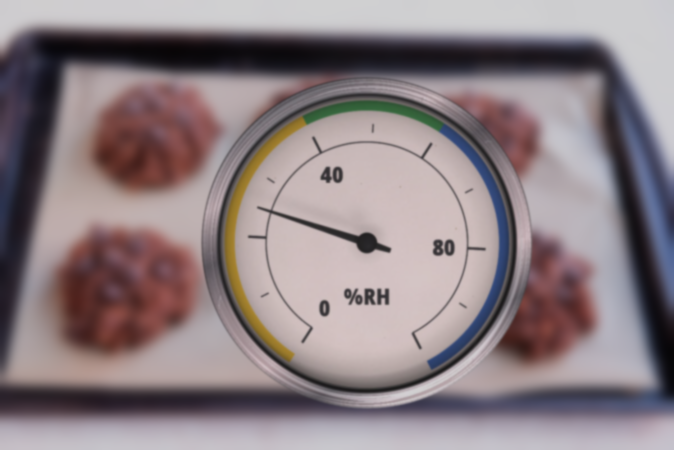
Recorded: 25 %
